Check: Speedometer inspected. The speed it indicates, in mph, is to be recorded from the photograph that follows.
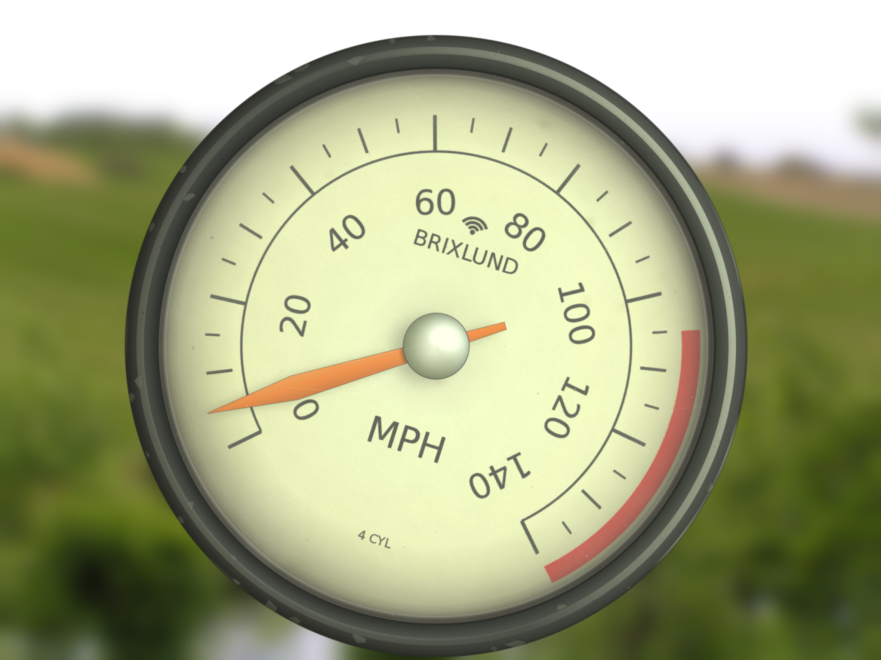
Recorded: 5 mph
